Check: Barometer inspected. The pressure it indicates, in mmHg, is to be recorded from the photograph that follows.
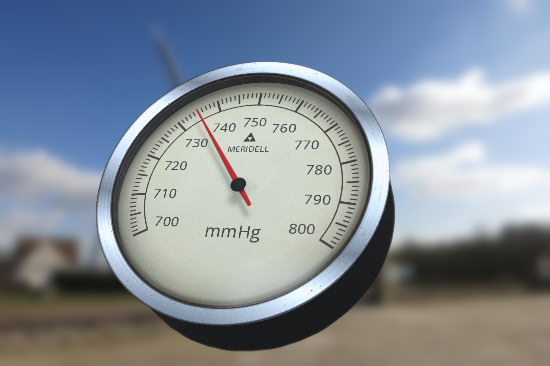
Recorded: 735 mmHg
